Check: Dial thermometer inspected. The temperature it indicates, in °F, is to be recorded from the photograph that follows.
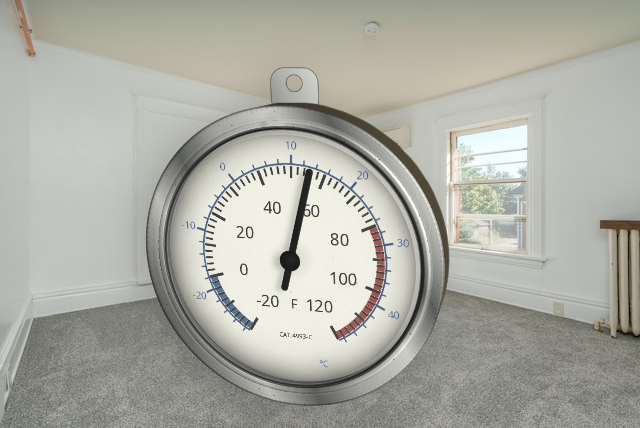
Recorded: 56 °F
